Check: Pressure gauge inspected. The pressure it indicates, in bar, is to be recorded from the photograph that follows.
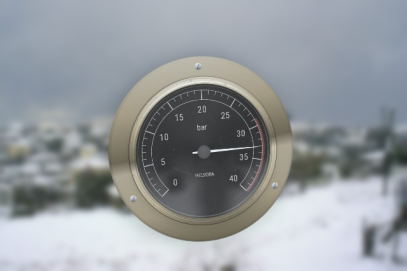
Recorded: 33 bar
